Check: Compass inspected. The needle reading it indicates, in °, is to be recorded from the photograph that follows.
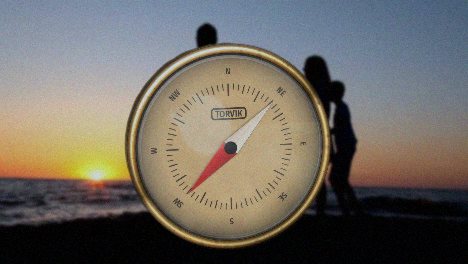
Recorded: 225 °
